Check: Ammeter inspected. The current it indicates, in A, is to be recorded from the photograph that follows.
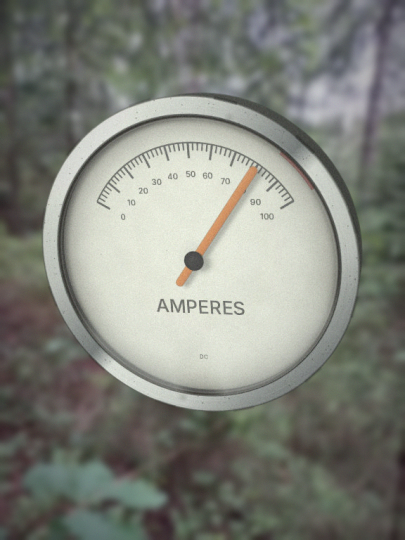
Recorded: 80 A
